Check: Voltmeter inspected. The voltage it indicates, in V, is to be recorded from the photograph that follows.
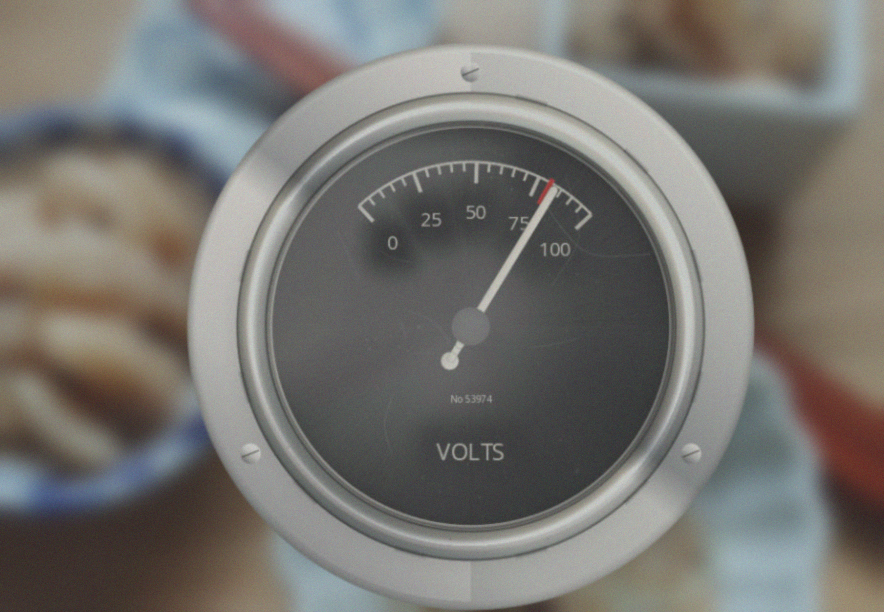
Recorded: 82.5 V
